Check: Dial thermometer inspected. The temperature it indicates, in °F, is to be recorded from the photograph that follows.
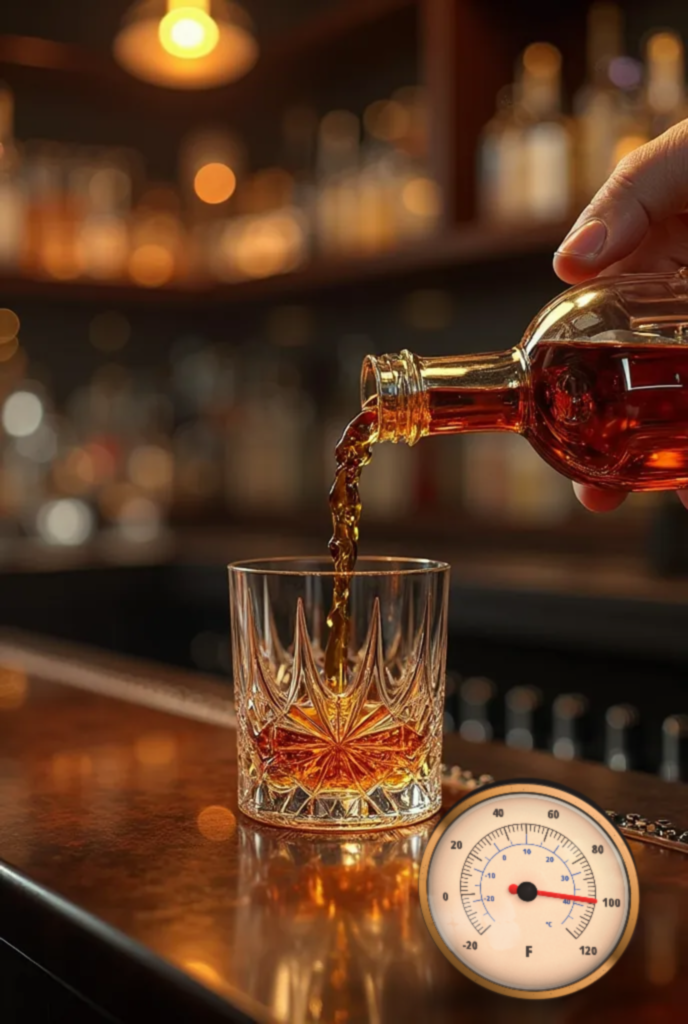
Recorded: 100 °F
